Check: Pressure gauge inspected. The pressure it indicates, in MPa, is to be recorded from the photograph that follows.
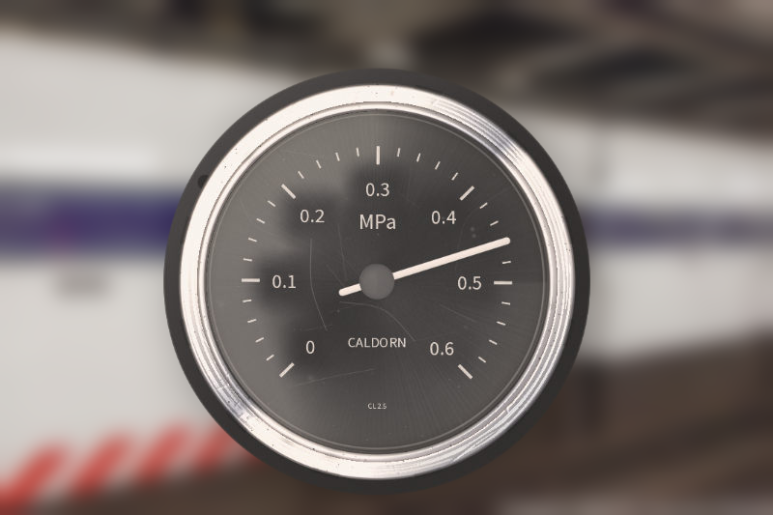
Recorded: 0.46 MPa
